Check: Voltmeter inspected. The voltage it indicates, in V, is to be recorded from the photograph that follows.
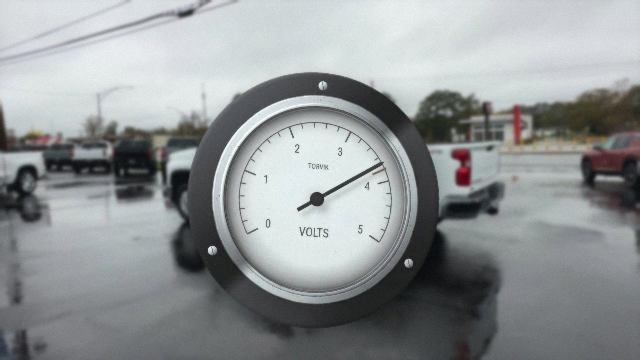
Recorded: 3.7 V
